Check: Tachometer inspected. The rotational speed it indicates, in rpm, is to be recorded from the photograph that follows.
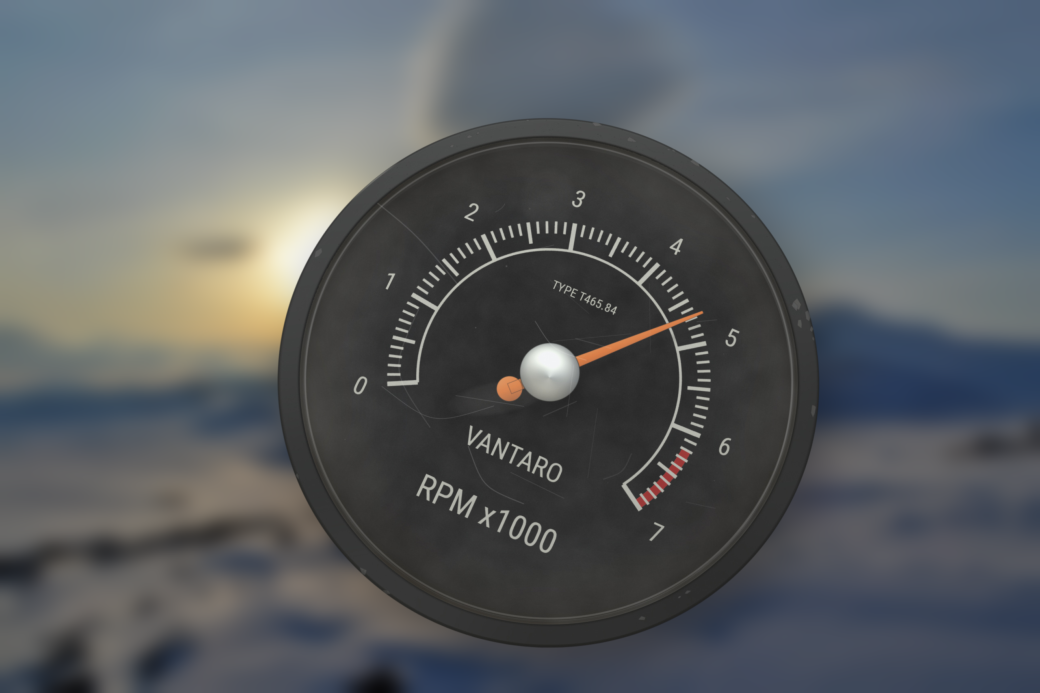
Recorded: 4700 rpm
